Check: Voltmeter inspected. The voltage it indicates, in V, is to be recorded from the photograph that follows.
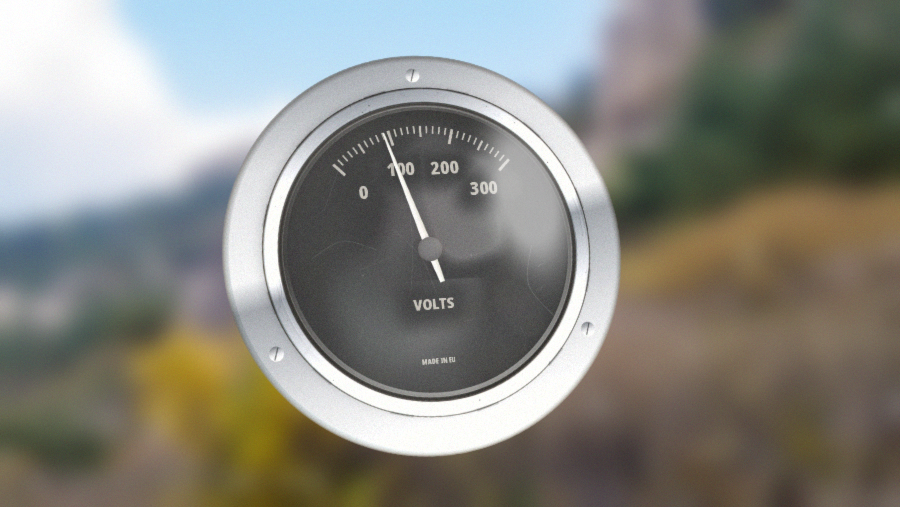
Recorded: 90 V
